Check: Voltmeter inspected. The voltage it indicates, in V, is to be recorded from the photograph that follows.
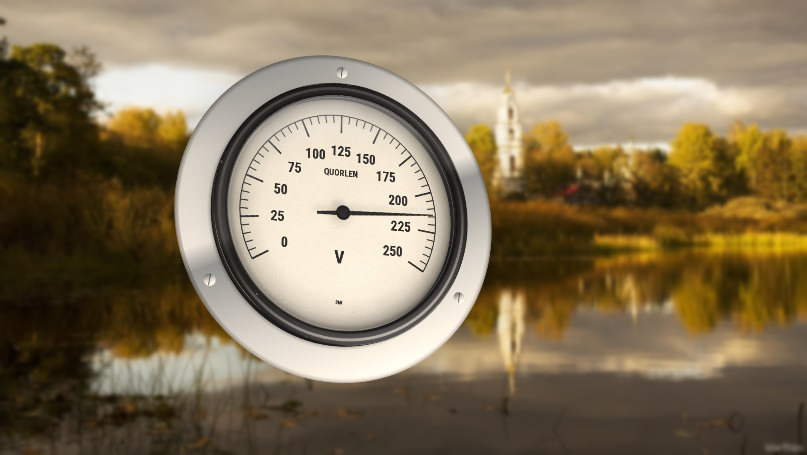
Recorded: 215 V
